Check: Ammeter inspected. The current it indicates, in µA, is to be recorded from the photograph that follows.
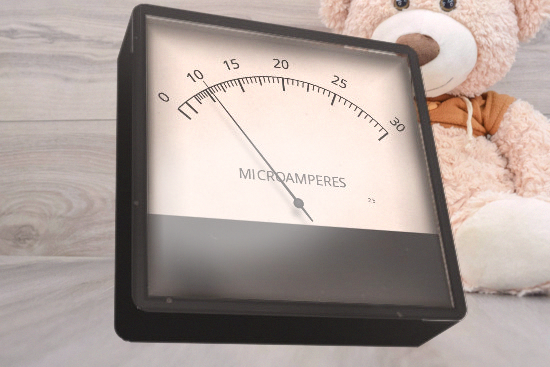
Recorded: 10 µA
